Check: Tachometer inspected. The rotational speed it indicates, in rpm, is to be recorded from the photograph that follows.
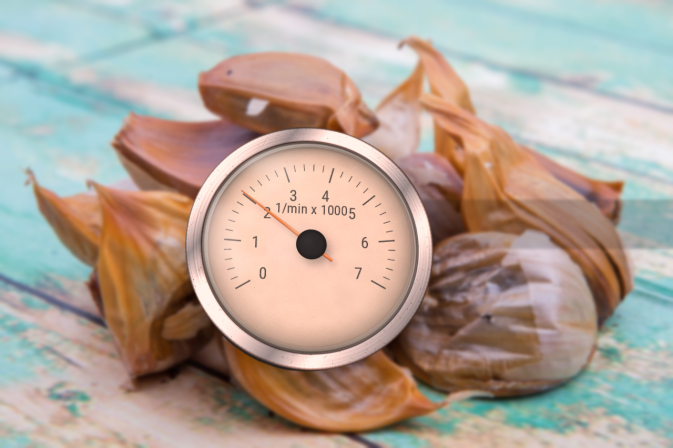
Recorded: 2000 rpm
